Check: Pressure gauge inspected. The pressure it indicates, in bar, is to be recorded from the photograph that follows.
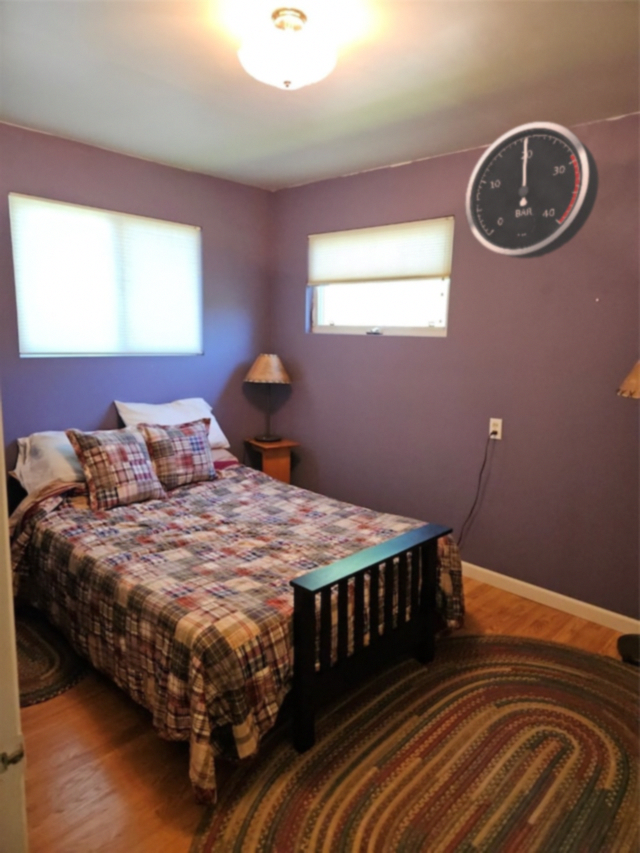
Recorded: 20 bar
